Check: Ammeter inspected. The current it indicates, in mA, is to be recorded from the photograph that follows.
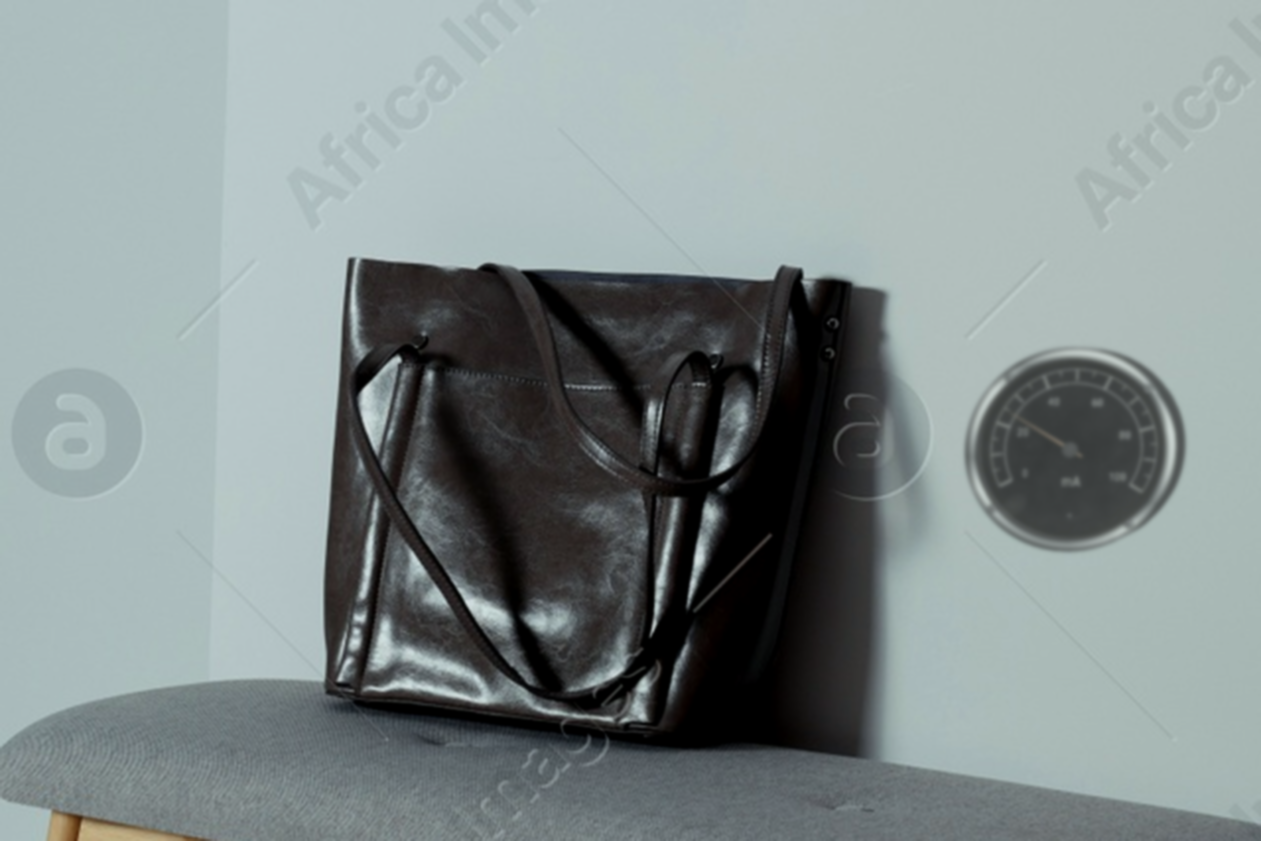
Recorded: 25 mA
